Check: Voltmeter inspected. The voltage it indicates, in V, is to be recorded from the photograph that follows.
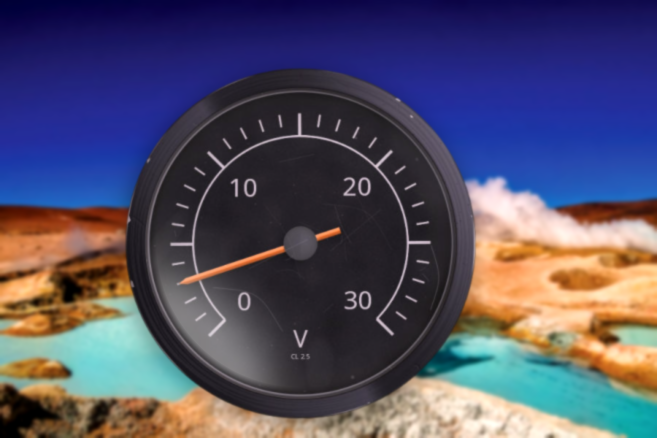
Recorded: 3 V
